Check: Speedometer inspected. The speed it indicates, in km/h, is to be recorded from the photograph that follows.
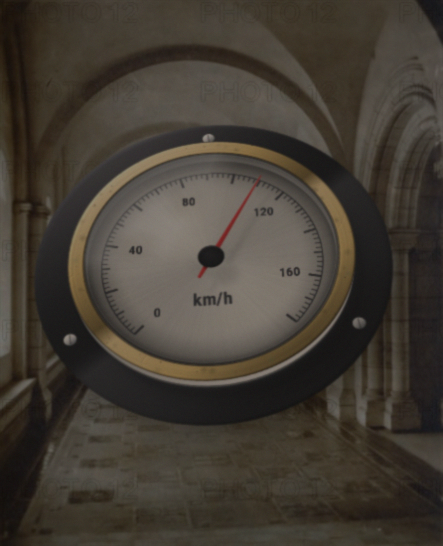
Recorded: 110 km/h
